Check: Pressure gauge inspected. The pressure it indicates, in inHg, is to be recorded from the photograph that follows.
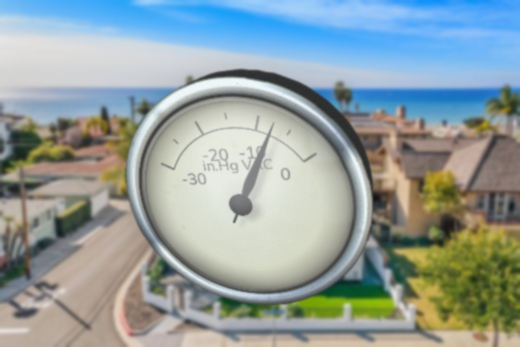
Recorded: -7.5 inHg
